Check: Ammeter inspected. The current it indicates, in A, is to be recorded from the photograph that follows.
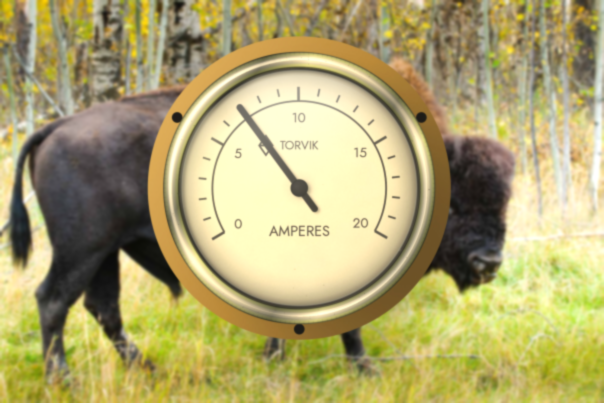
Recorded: 7 A
